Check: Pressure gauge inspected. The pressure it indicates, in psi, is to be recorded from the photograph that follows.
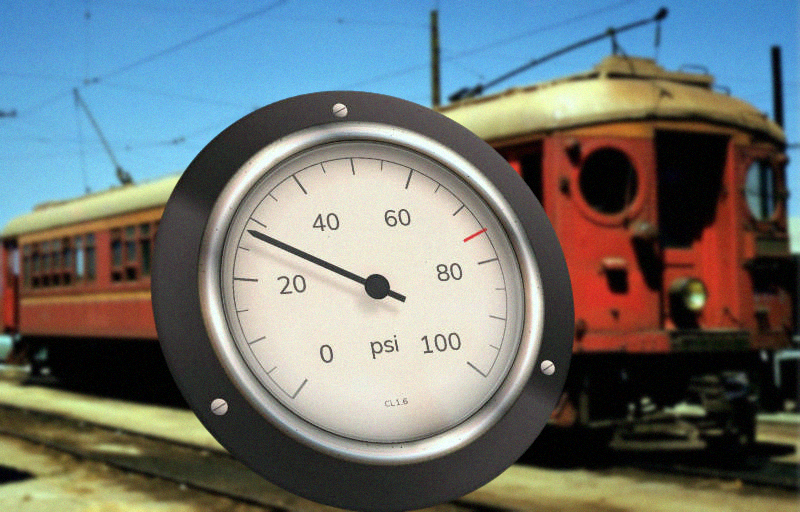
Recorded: 27.5 psi
